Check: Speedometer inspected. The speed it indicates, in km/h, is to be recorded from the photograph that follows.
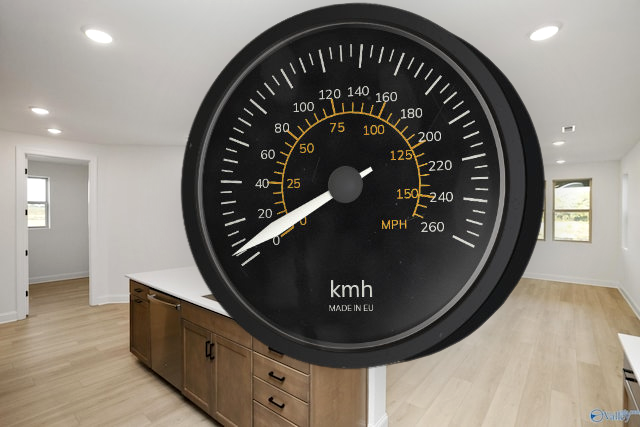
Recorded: 5 km/h
